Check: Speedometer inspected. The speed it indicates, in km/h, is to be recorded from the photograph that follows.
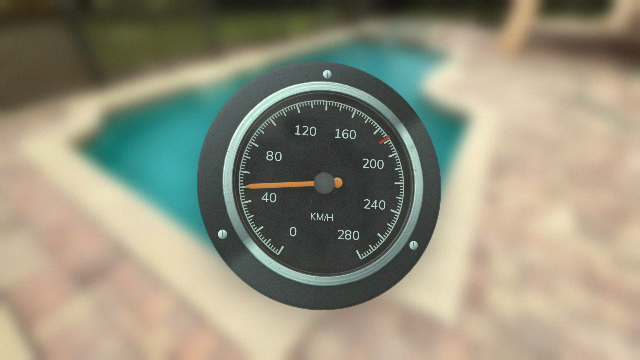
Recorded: 50 km/h
